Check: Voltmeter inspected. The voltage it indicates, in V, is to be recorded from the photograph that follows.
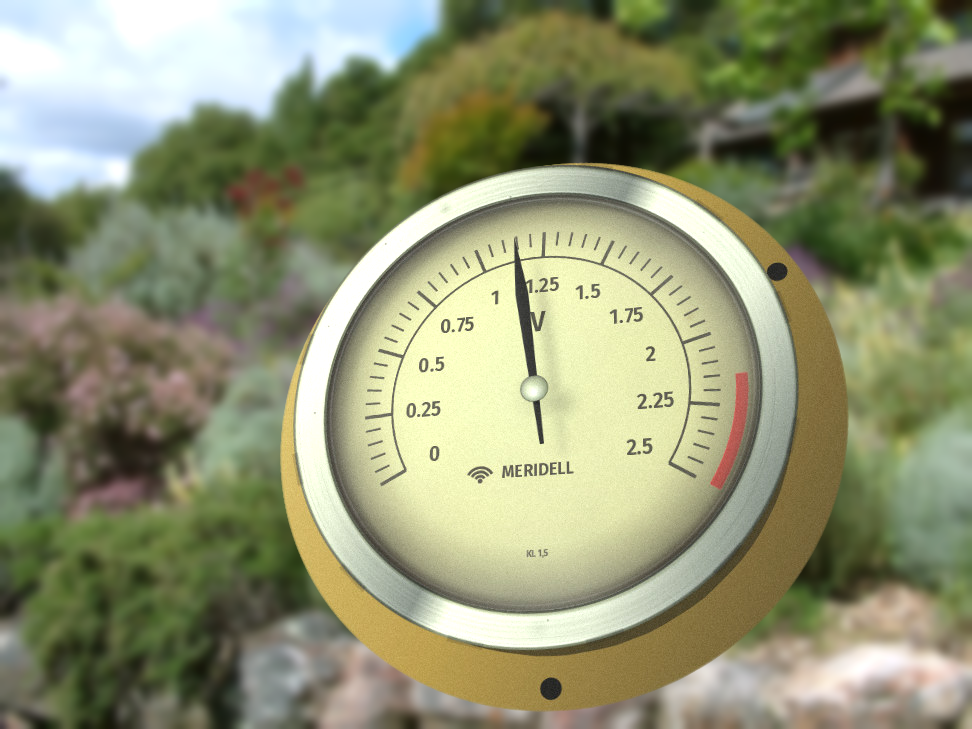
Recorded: 1.15 V
